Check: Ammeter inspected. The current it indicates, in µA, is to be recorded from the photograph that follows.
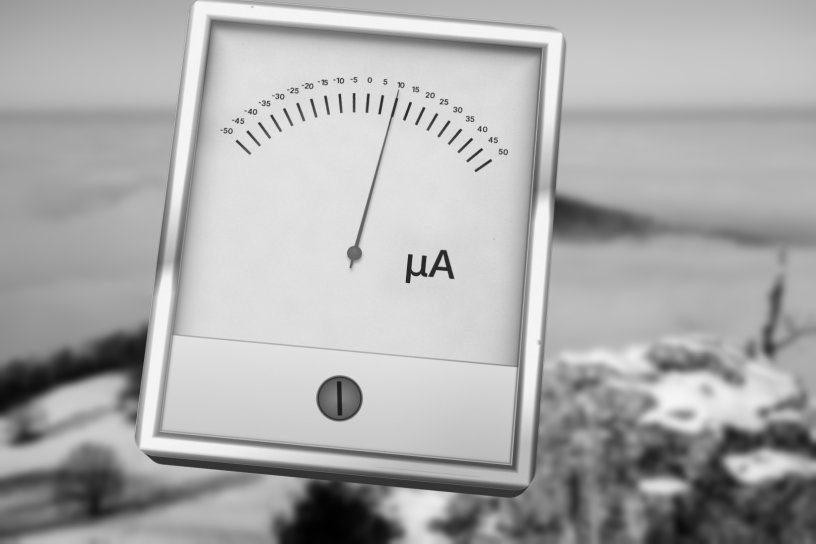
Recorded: 10 µA
